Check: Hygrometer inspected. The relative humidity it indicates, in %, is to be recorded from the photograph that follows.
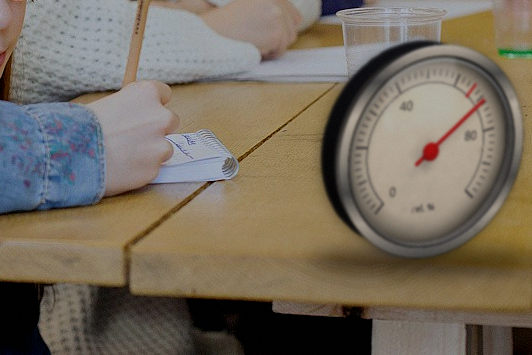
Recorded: 70 %
